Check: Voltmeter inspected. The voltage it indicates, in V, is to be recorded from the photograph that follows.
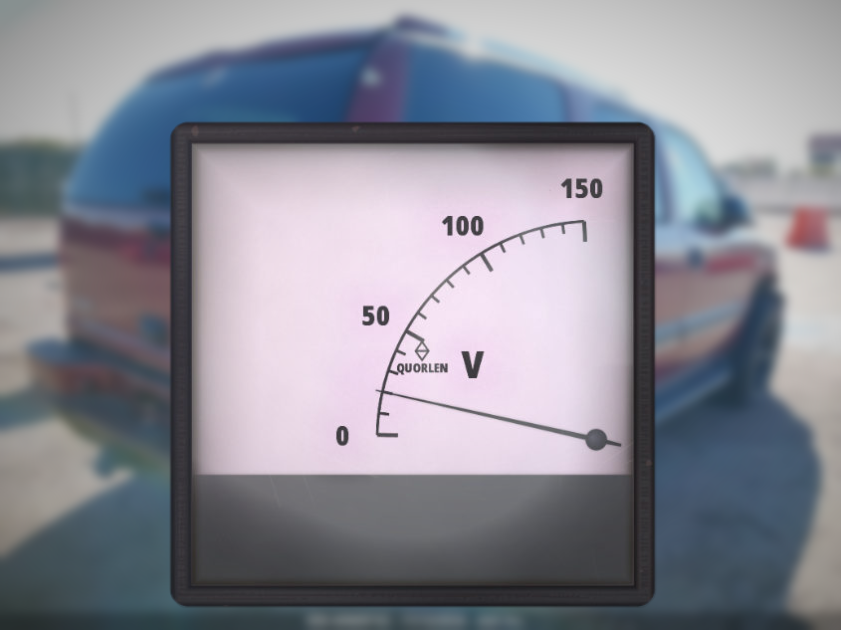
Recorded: 20 V
